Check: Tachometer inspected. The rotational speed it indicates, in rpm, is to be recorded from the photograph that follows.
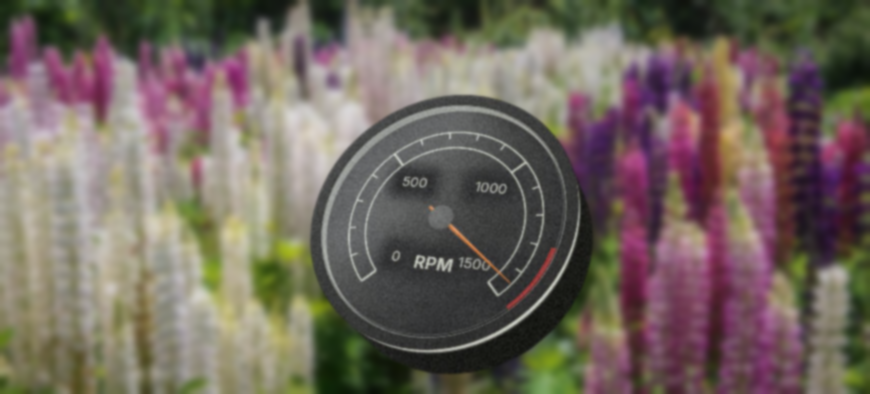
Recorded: 1450 rpm
